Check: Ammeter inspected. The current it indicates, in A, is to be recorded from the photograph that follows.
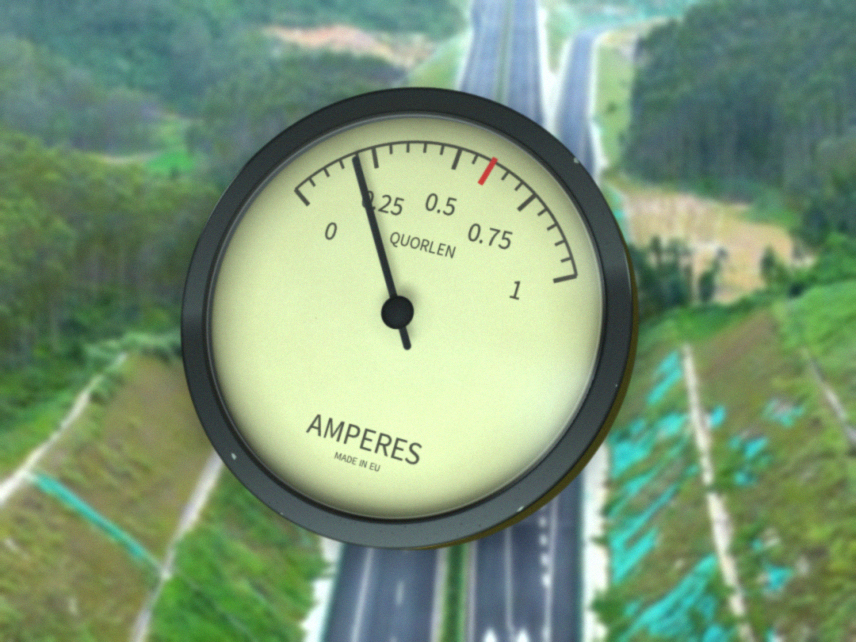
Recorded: 0.2 A
